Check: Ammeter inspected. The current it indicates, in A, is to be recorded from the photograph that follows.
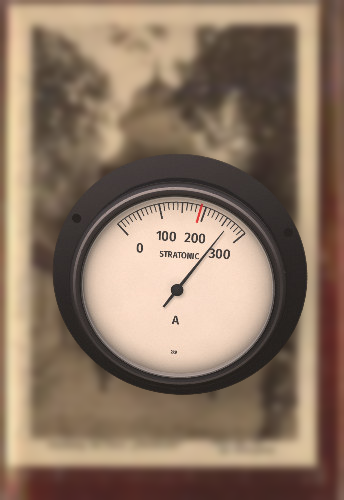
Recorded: 260 A
